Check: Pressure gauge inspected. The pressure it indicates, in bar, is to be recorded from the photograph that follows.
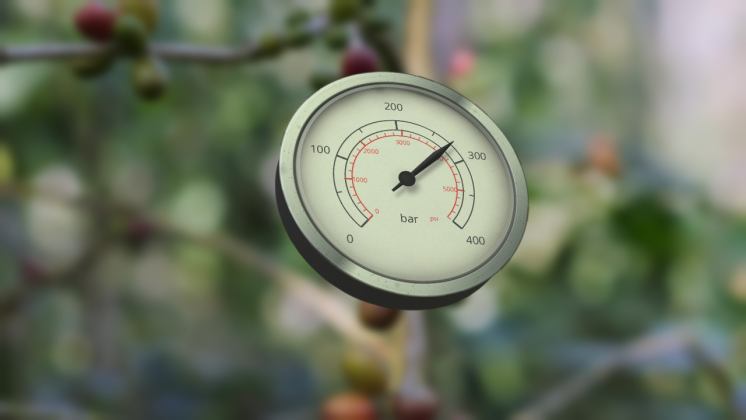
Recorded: 275 bar
